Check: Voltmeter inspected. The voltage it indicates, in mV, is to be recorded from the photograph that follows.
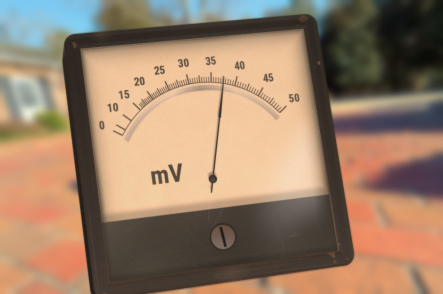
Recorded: 37.5 mV
